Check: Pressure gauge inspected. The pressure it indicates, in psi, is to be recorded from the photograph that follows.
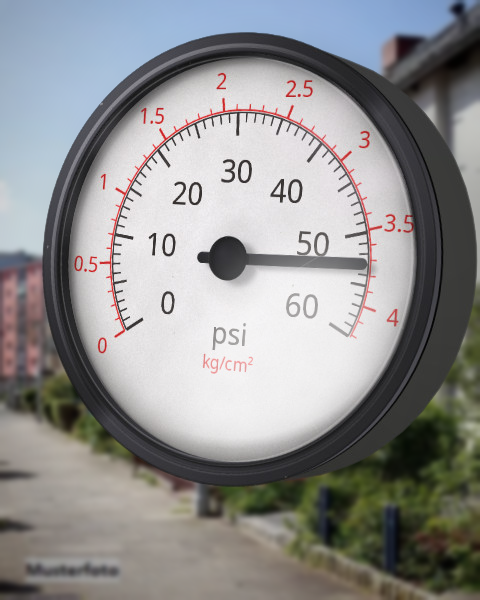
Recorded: 53 psi
